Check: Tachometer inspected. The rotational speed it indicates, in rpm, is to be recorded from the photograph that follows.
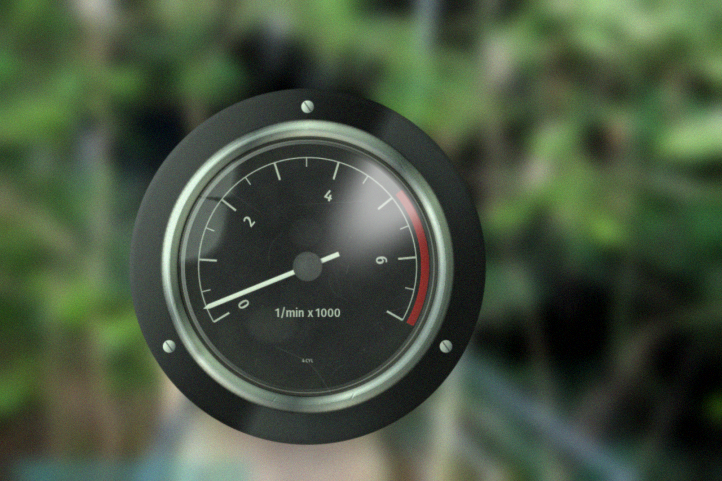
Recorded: 250 rpm
